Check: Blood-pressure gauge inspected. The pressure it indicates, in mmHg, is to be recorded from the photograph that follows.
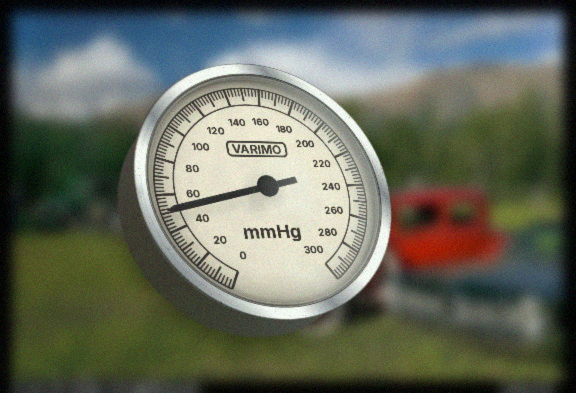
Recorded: 50 mmHg
